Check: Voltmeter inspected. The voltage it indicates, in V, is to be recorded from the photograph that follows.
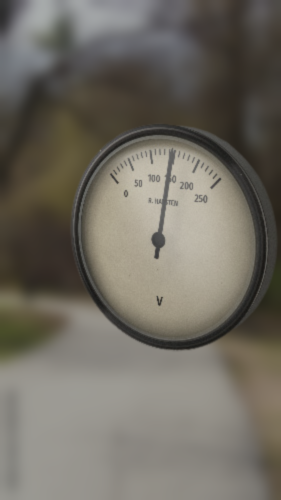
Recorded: 150 V
